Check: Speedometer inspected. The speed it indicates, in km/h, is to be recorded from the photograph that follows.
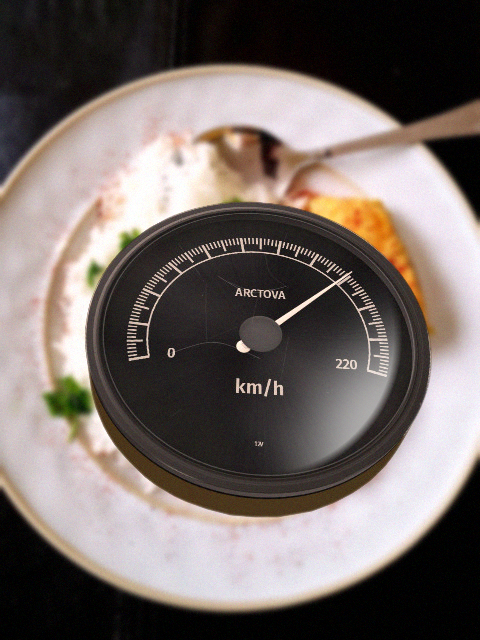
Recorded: 160 km/h
